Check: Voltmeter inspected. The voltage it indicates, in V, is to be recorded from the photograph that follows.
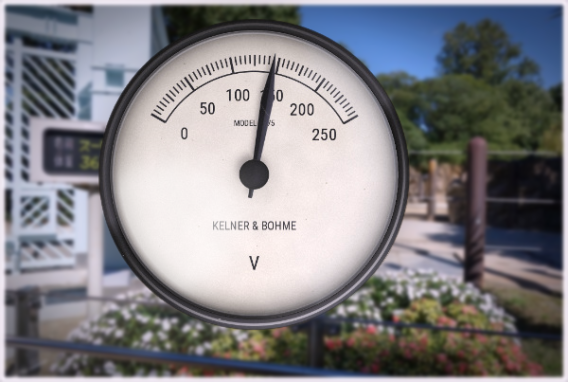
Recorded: 145 V
